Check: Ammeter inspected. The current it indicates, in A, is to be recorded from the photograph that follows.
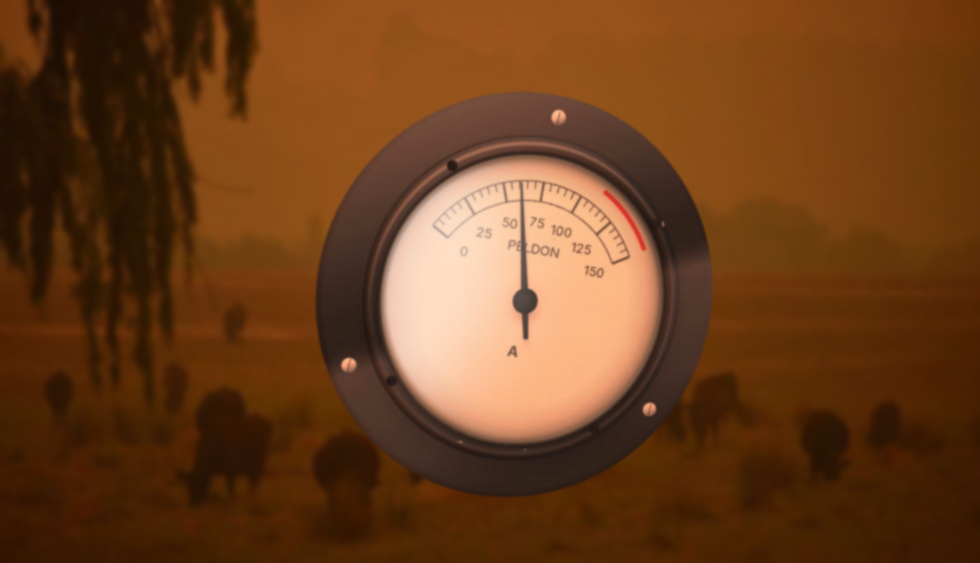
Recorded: 60 A
